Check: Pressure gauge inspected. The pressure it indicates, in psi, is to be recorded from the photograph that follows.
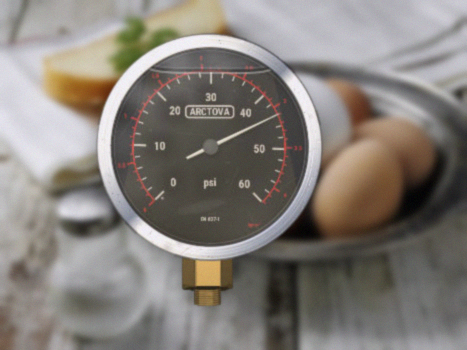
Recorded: 44 psi
